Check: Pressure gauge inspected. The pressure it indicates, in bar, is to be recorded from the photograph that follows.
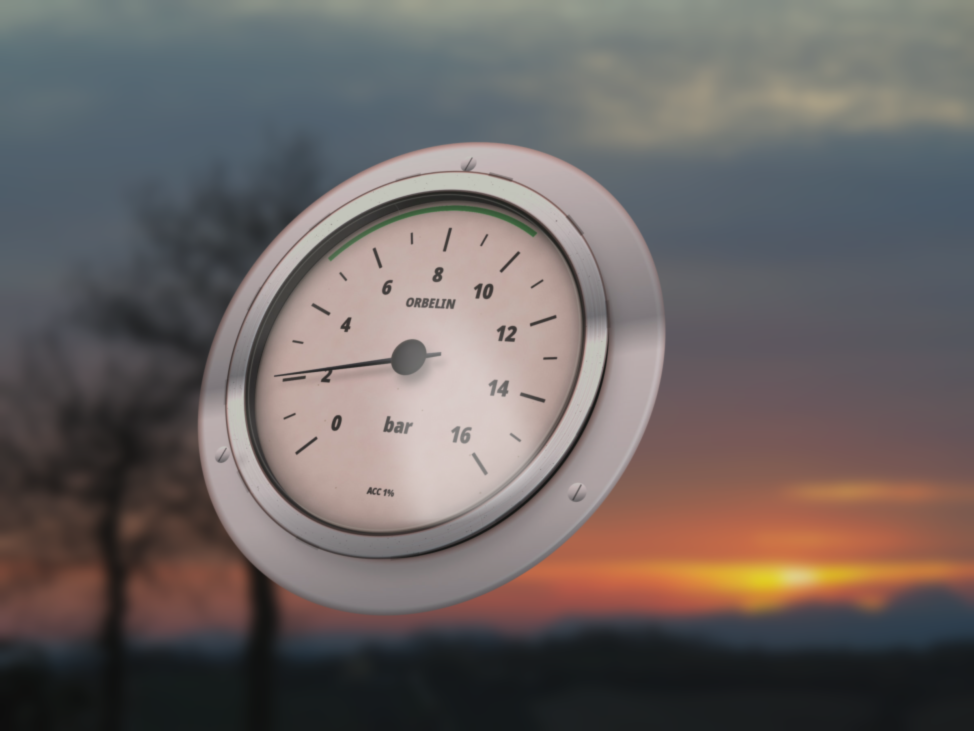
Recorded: 2 bar
